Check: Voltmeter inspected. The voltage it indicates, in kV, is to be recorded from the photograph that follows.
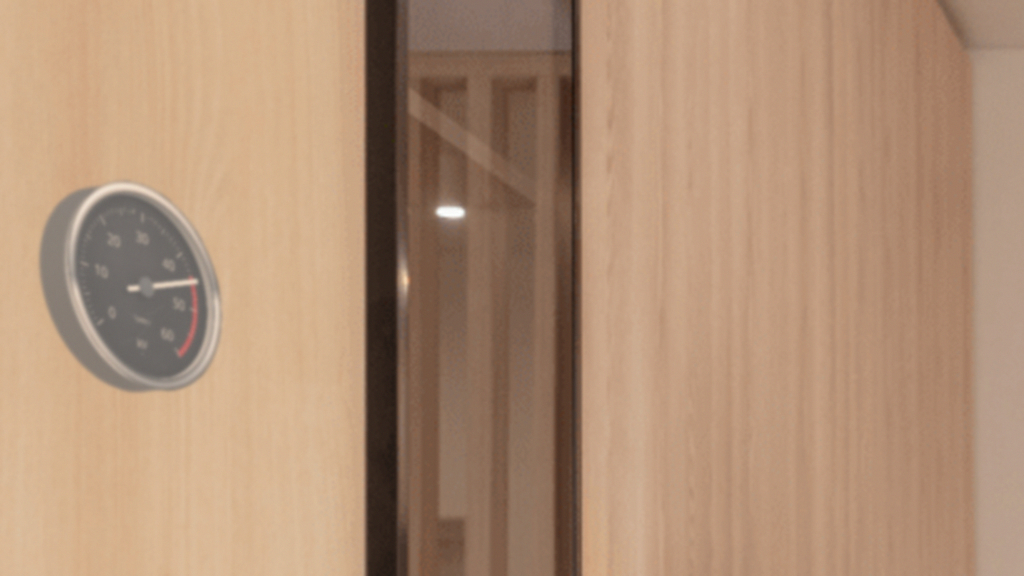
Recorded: 45 kV
